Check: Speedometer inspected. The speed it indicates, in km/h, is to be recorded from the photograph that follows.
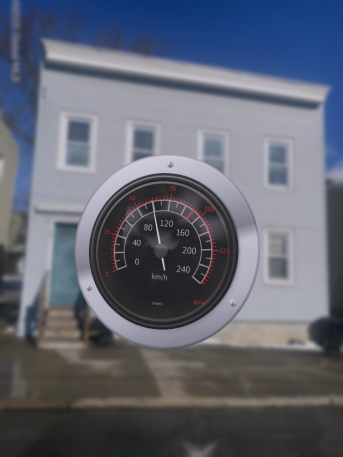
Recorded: 100 km/h
